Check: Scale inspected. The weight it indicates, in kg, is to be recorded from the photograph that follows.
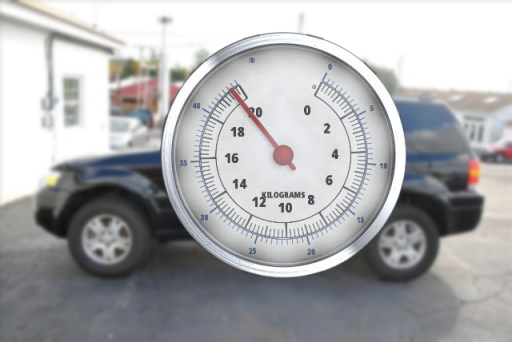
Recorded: 19.6 kg
